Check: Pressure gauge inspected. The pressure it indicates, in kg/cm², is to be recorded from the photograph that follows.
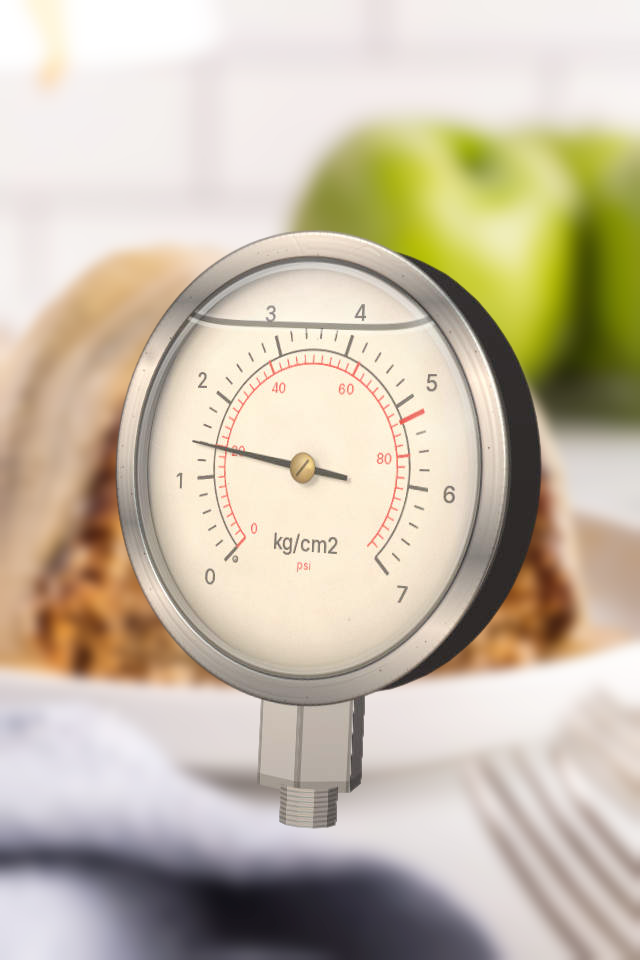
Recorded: 1.4 kg/cm²
